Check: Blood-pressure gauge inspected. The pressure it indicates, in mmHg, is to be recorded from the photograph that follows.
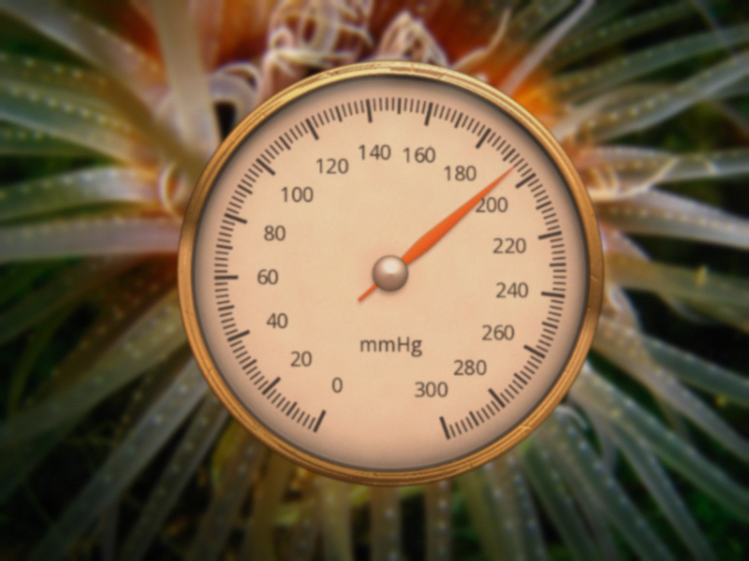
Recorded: 194 mmHg
